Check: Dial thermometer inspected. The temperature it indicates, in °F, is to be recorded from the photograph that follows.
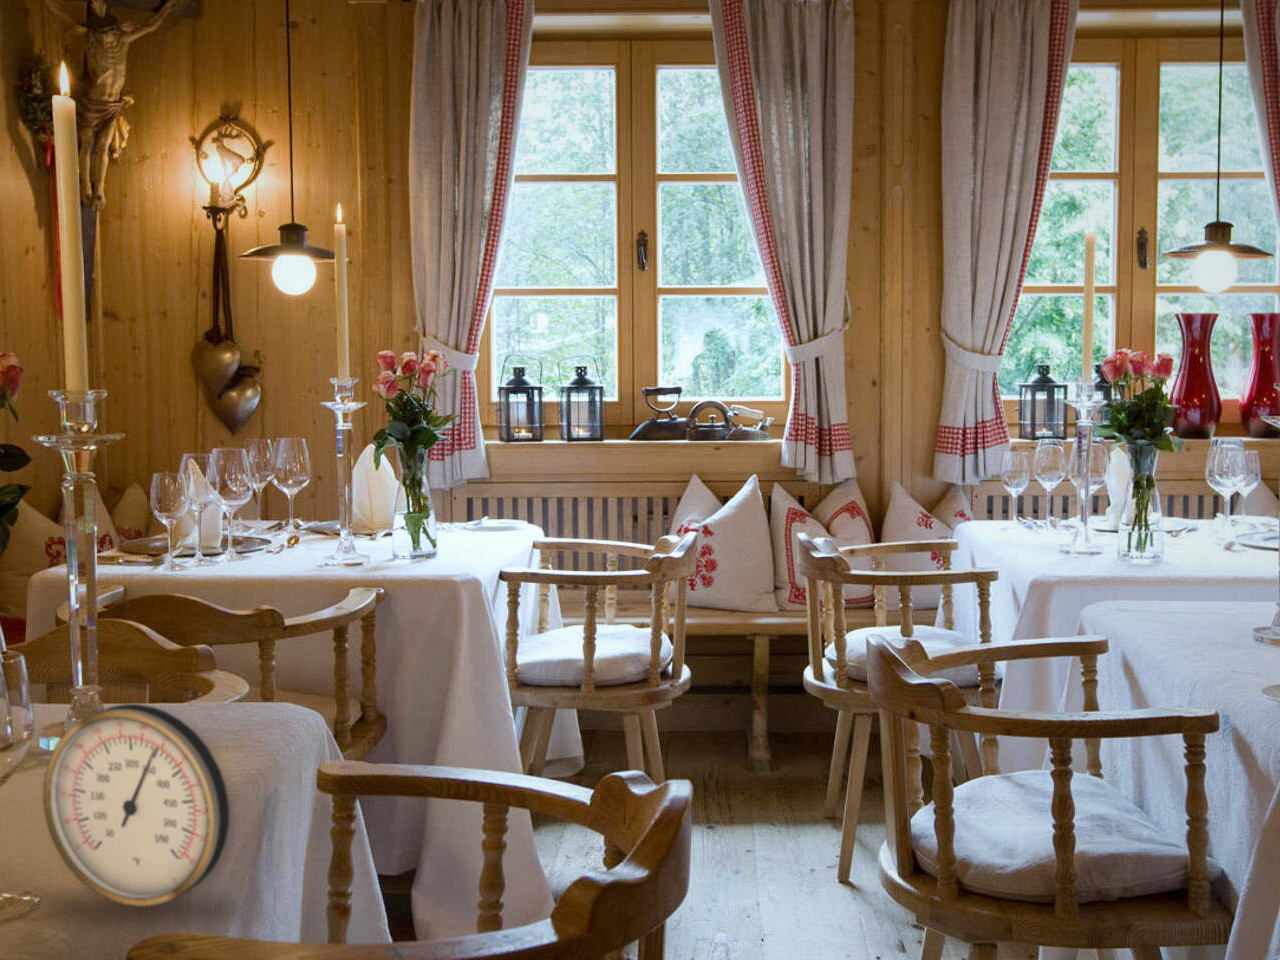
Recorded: 350 °F
